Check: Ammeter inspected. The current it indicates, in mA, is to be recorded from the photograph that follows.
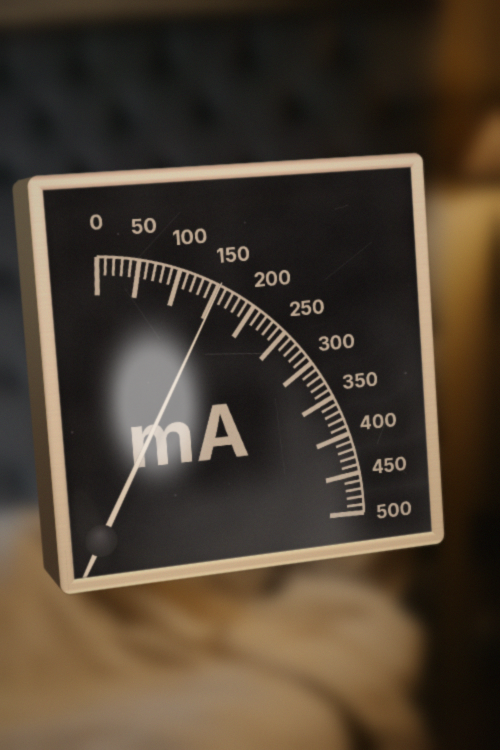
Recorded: 150 mA
